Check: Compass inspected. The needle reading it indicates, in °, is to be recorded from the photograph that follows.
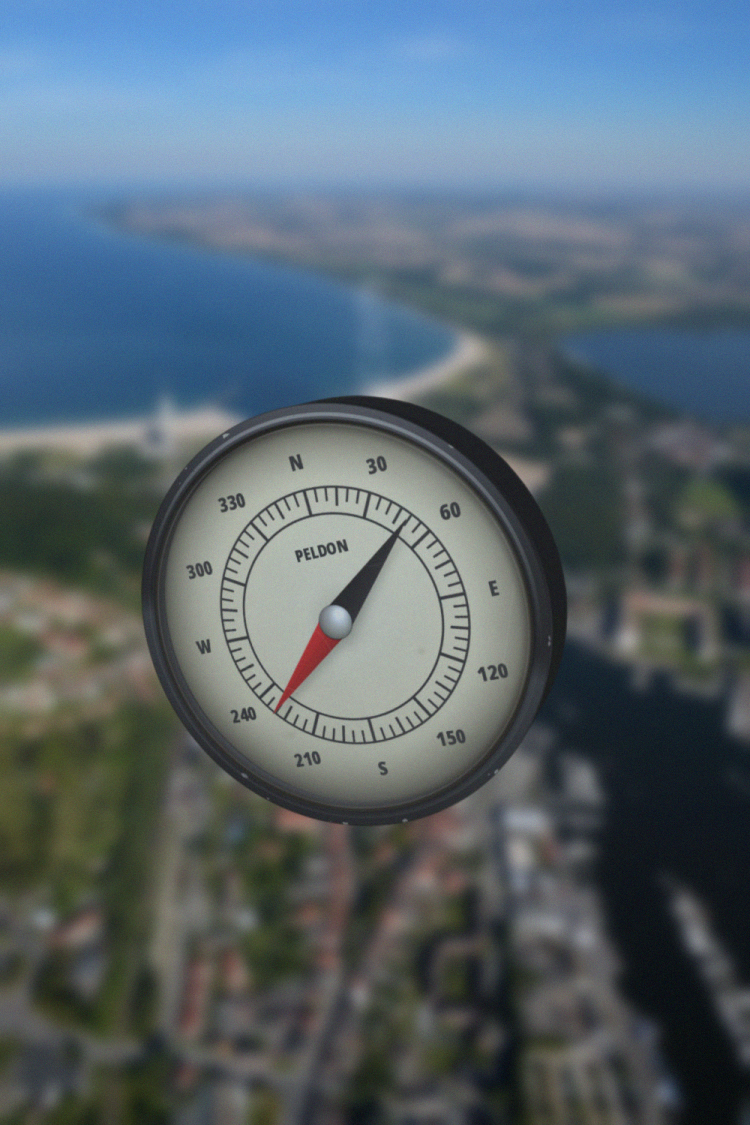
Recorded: 230 °
